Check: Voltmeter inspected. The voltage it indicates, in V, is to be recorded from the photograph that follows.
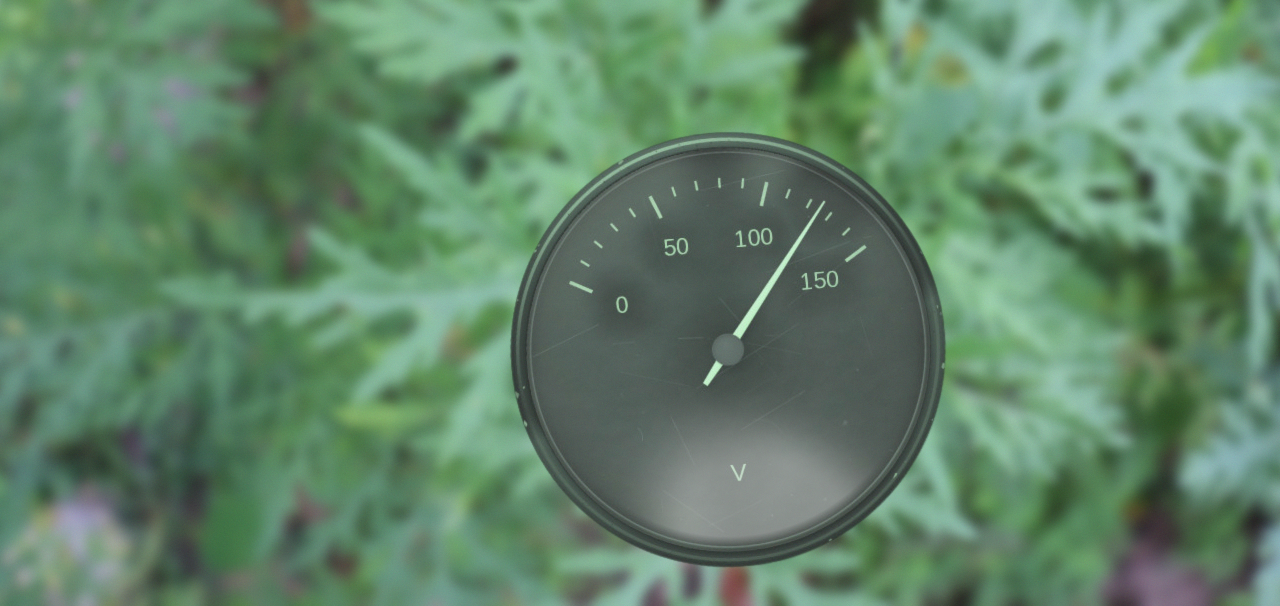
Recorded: 125 V
